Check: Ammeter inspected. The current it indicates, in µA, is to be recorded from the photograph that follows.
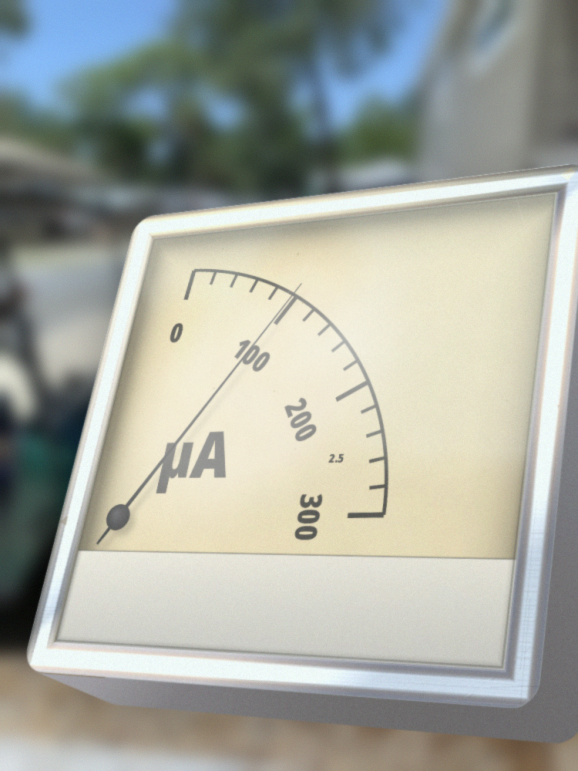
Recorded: 100 µA
